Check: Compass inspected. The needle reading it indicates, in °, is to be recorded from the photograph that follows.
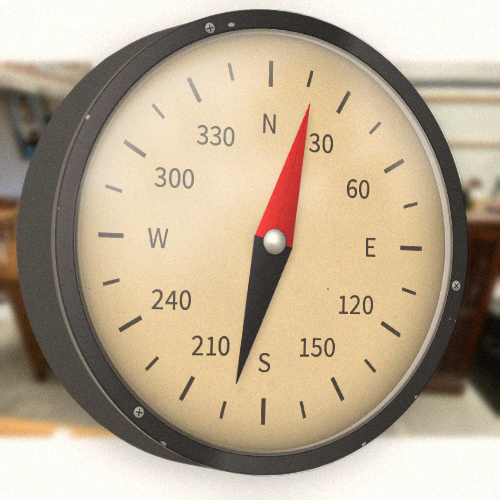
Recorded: 15 °
